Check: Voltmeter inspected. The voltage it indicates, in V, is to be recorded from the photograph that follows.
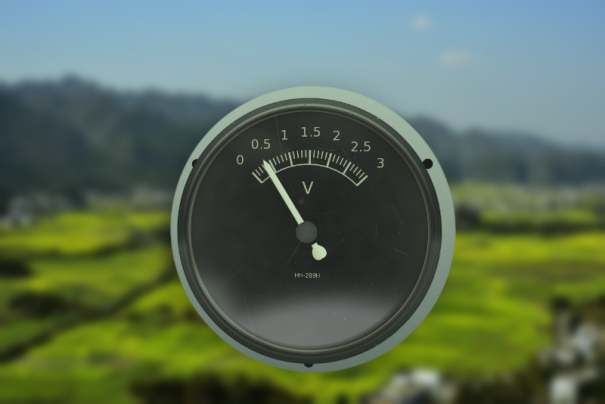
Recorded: 0.4 V
